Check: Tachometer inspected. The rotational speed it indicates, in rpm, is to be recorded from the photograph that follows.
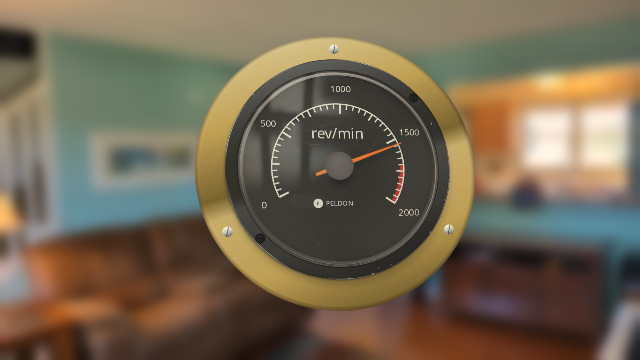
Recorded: 1550 rpm
